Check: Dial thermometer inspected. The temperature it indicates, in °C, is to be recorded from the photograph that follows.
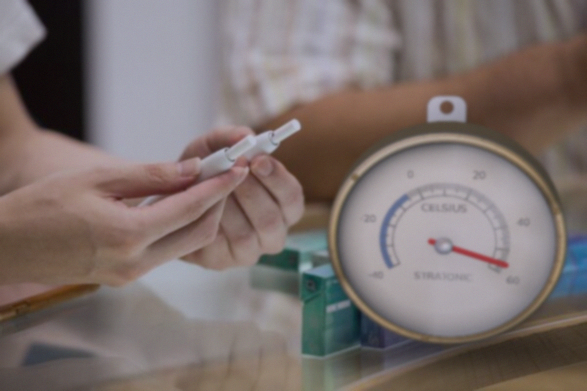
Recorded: 55 °C
